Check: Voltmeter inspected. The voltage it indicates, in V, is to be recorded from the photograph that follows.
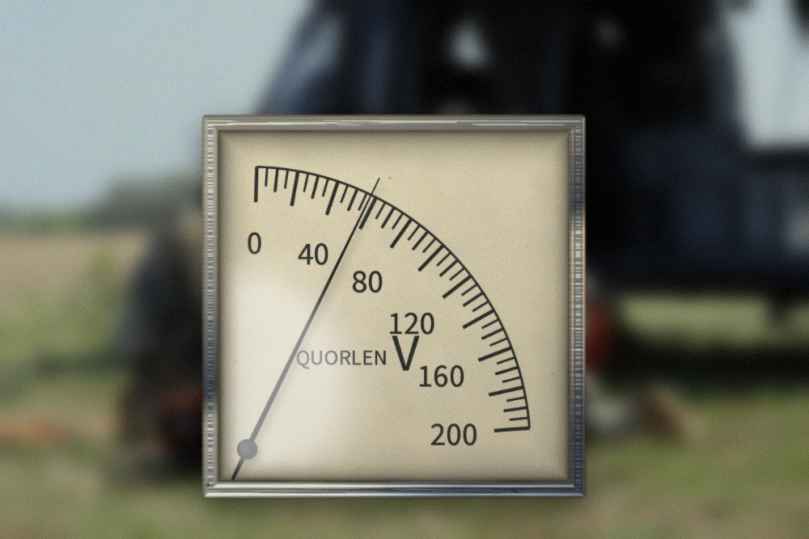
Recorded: 57.5 V
